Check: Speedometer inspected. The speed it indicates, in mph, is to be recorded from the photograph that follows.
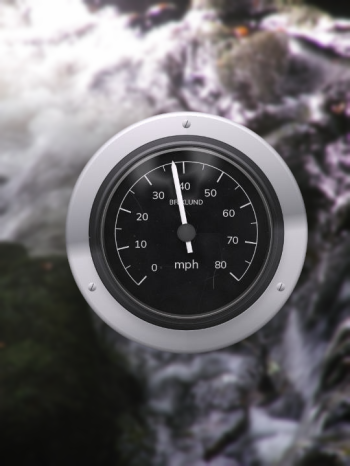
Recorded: 37.5 mph
